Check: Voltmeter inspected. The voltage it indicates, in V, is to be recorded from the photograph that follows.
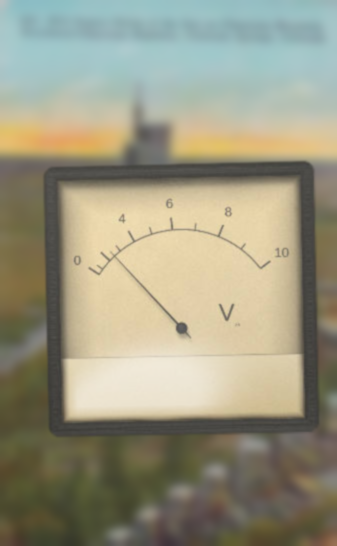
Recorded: 2.5 V
